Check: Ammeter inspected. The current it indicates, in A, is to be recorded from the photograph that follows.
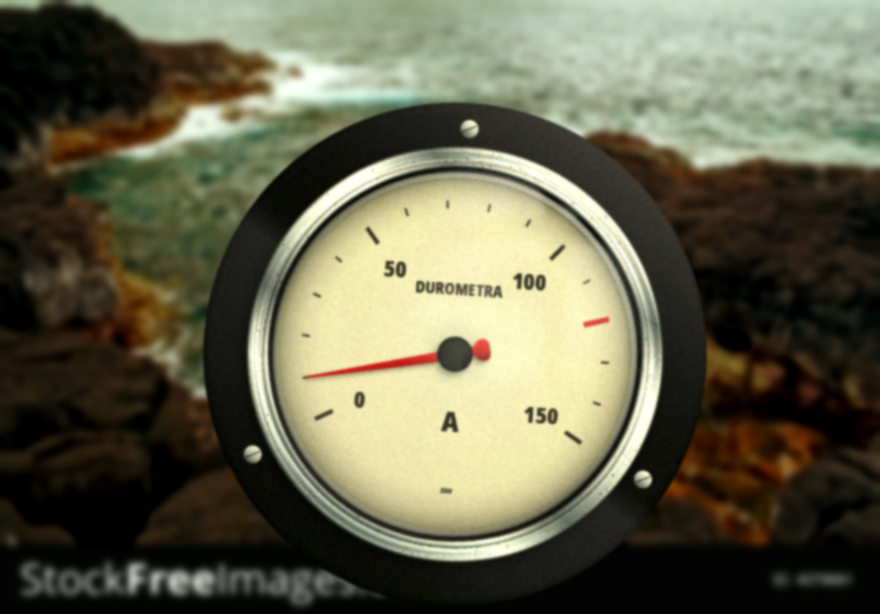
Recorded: 10 A
